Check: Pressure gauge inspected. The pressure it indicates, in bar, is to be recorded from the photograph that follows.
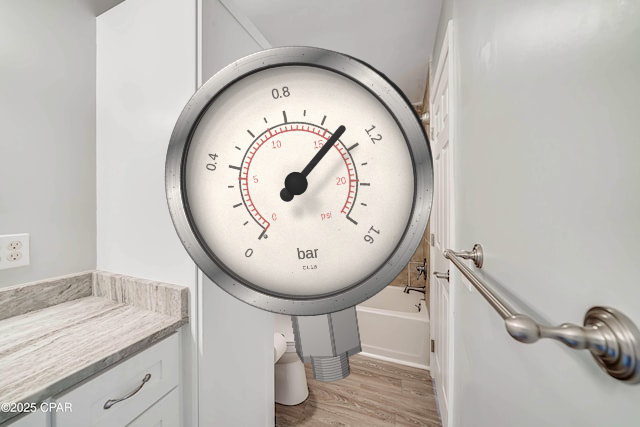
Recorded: 1.1 bar
